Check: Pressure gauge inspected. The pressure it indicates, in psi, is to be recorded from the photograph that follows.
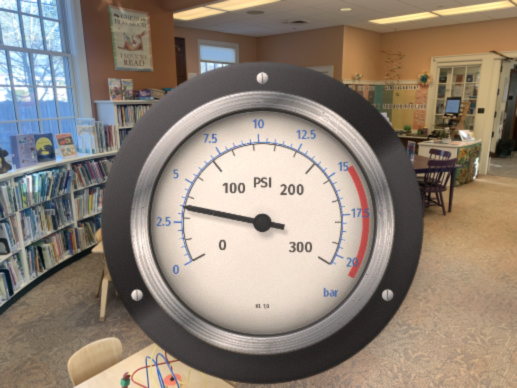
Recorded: 50 psi
